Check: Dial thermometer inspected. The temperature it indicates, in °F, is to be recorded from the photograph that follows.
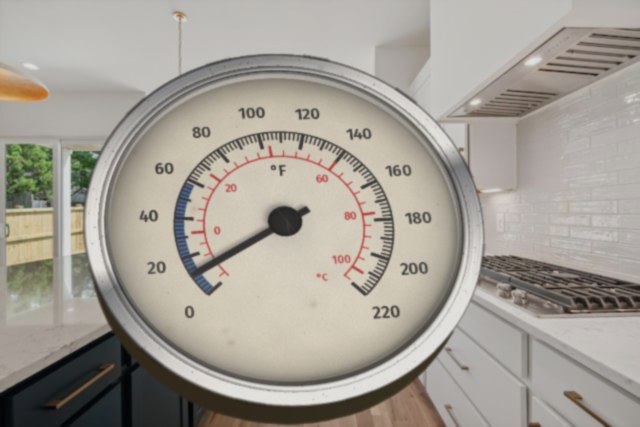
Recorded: 10 °F
